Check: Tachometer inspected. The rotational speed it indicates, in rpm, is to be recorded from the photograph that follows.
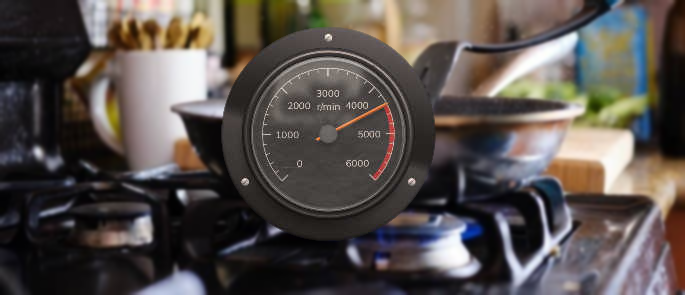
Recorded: 4400 rpm
